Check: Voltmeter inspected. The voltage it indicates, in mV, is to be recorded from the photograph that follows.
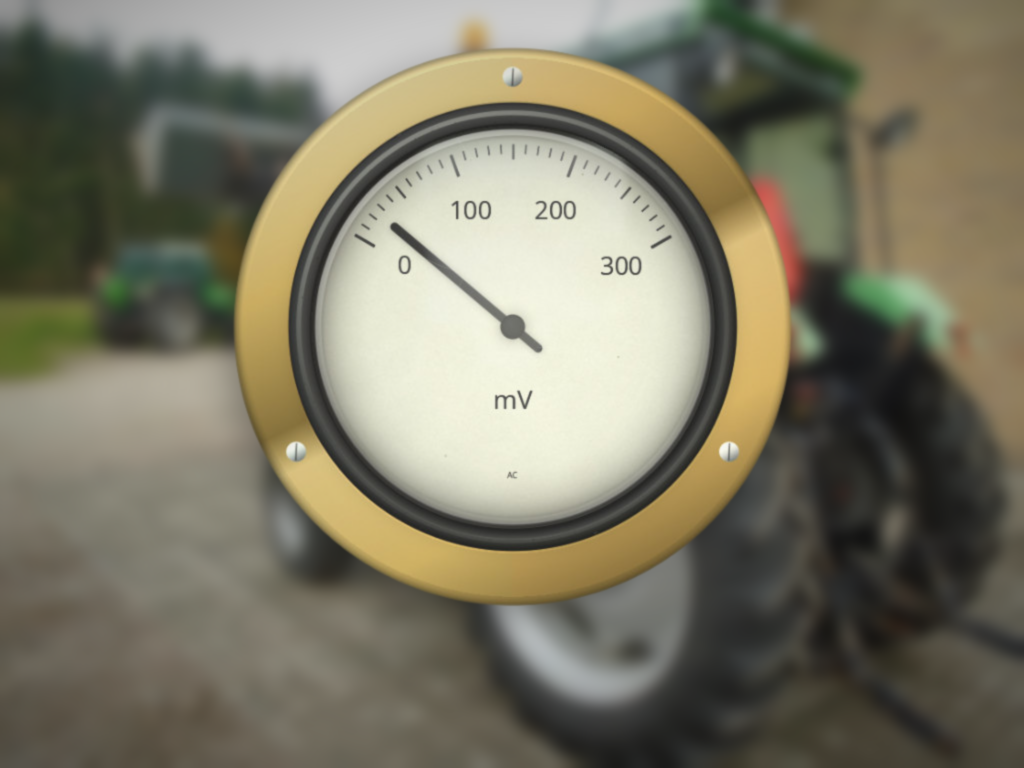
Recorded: 25 mV
